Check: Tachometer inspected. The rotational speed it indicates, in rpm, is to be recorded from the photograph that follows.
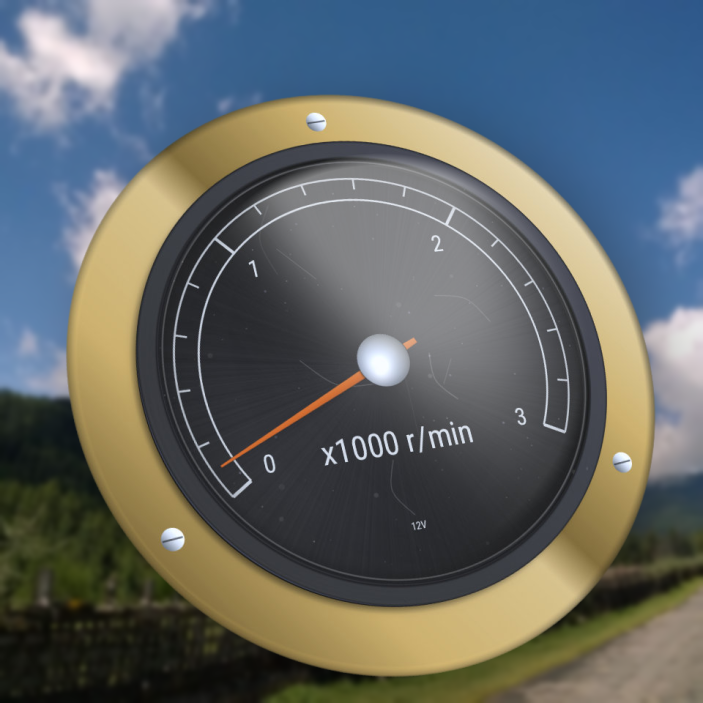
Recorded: 100 rpm
